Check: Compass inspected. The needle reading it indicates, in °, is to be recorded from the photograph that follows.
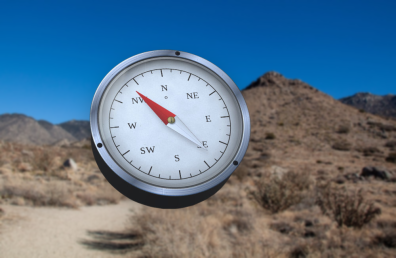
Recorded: 320 °
